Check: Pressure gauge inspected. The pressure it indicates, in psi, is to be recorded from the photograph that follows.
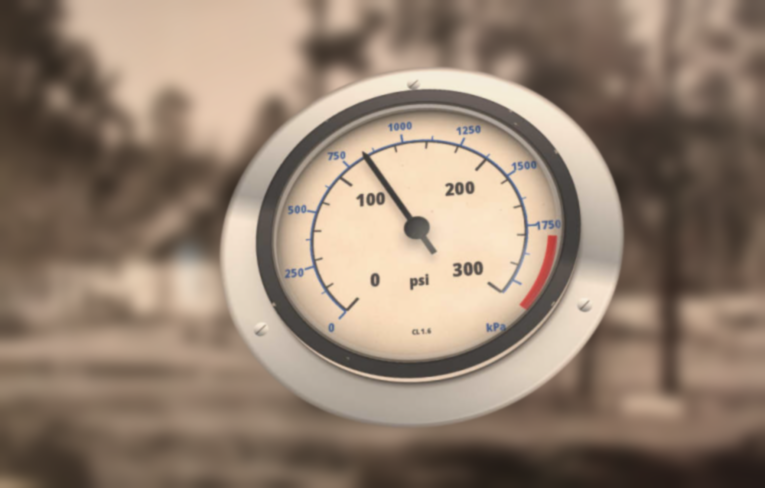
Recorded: 120 psi
